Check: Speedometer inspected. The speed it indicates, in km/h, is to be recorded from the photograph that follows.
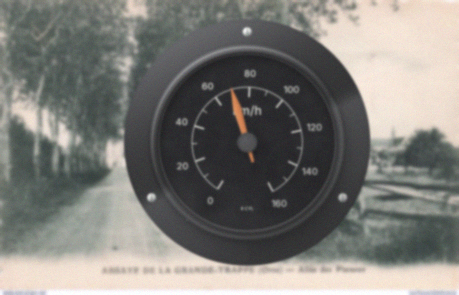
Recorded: 70 km/h
